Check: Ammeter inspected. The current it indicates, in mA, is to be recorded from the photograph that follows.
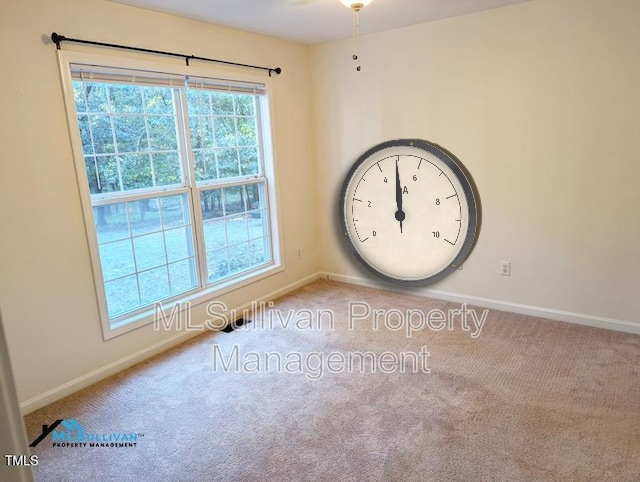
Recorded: 5 mA
